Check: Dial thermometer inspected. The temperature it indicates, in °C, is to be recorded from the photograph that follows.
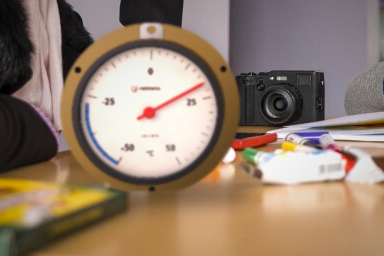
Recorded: 20 °C
